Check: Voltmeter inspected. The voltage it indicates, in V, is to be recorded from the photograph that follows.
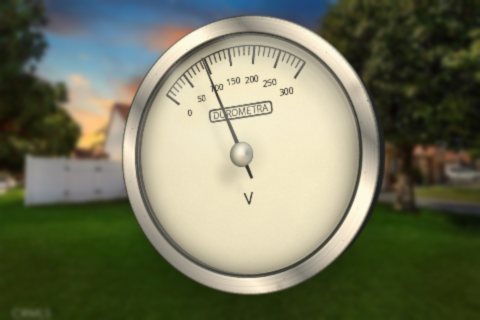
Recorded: 100 V
